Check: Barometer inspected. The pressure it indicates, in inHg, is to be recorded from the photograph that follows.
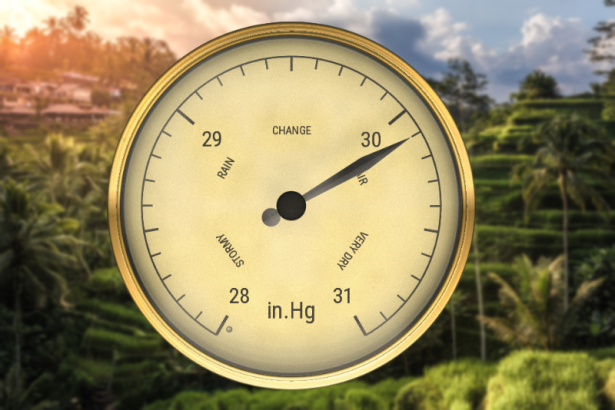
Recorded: 30.1 inHg
